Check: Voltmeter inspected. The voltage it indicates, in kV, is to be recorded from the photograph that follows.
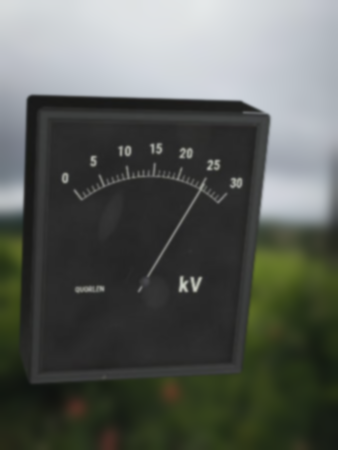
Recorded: 25 kV
